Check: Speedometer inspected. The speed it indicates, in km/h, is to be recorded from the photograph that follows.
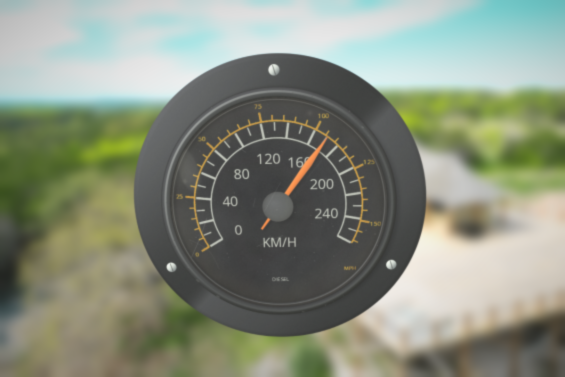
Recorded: 170 km/h
